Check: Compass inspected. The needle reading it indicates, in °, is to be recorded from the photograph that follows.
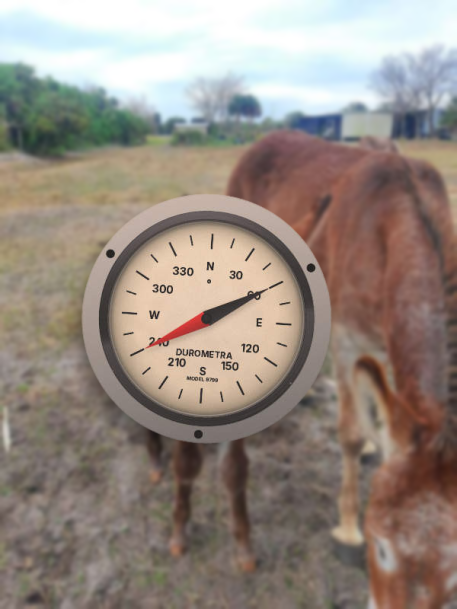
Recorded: 240 °
